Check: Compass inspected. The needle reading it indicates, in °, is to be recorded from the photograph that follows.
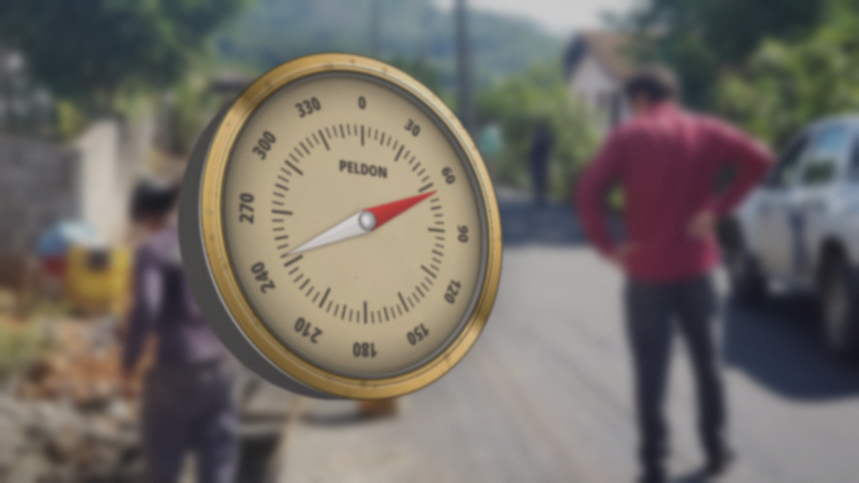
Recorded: 65 °
